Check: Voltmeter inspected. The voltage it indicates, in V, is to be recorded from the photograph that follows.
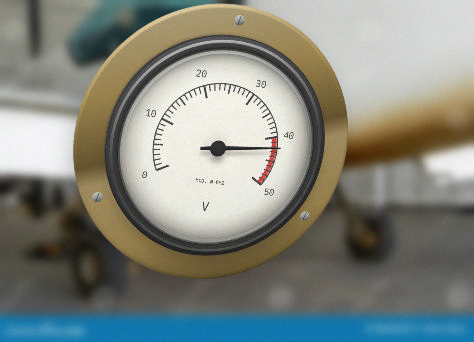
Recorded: 42 V
